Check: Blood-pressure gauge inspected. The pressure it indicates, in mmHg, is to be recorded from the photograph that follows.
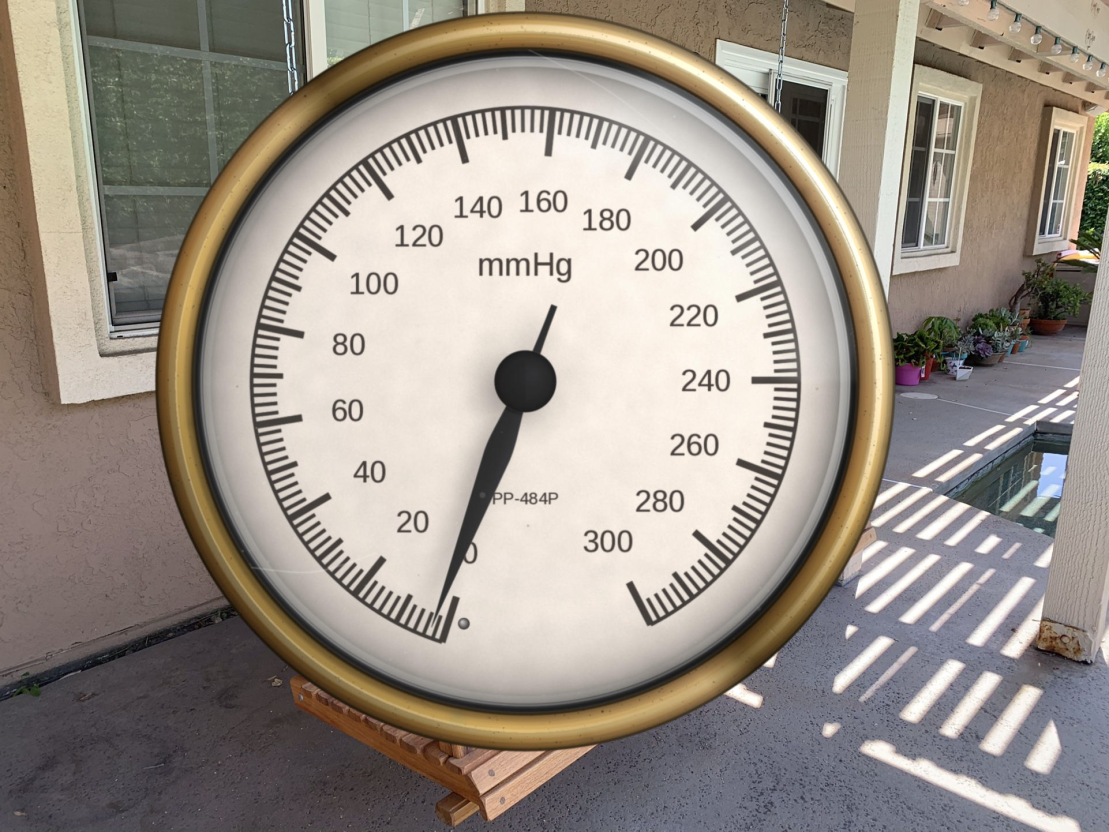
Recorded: 3 mmHg
